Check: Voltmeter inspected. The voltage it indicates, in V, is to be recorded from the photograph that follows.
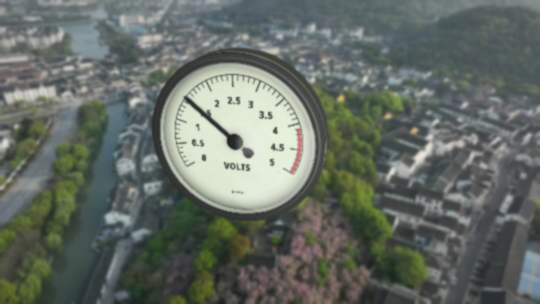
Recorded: 1.5 V
